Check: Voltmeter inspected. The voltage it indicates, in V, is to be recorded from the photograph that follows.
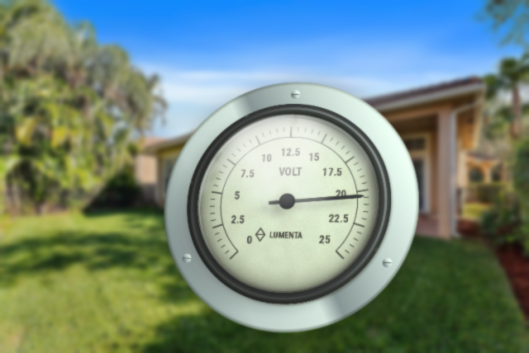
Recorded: 20.5 V
